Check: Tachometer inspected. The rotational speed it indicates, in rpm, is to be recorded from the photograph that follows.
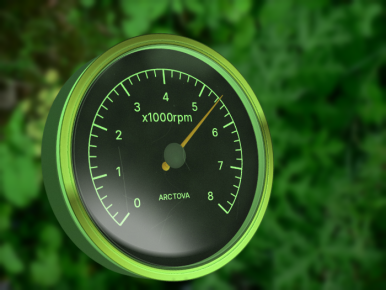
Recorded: 5400 rpm
